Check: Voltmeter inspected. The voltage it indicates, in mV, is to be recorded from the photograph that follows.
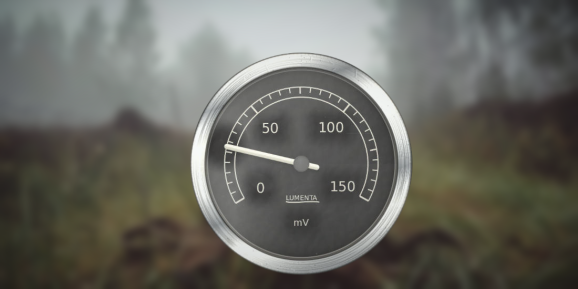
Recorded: 27.5 mV
